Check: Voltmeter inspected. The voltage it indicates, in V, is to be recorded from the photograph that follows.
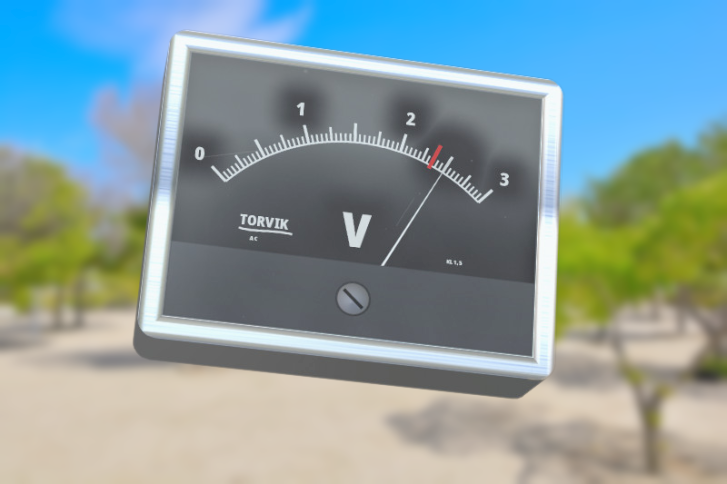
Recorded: 2.5 V
